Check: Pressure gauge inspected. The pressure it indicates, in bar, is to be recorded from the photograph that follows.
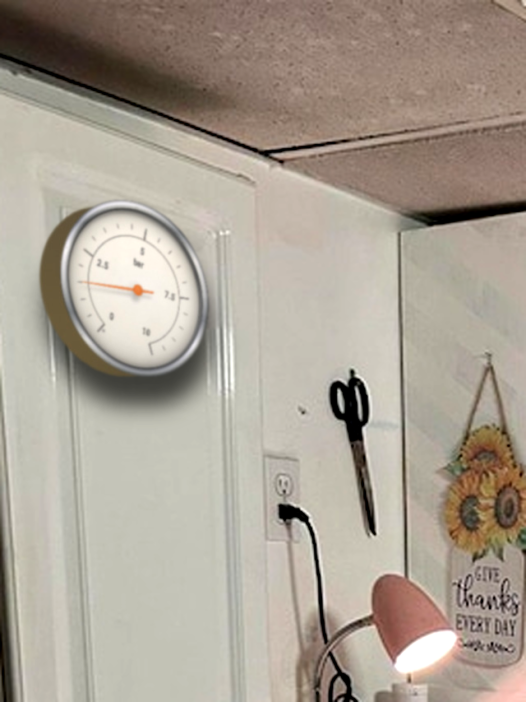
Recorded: 1.5 bar
